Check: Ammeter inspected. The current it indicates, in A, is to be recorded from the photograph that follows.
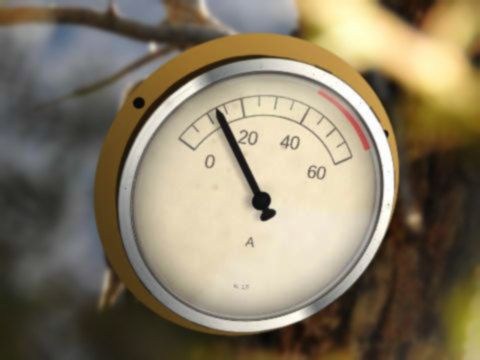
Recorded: 12.5 A
